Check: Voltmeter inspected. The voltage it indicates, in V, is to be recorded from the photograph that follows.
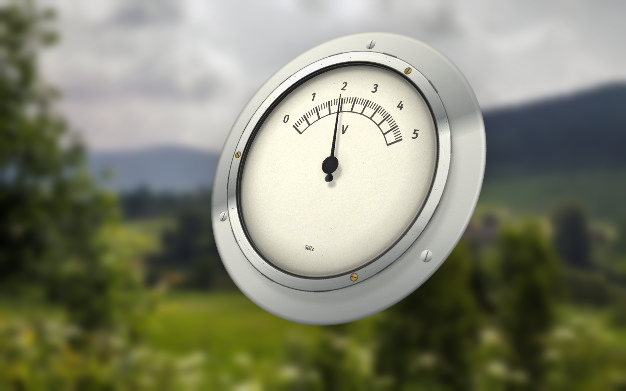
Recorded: 2 V
